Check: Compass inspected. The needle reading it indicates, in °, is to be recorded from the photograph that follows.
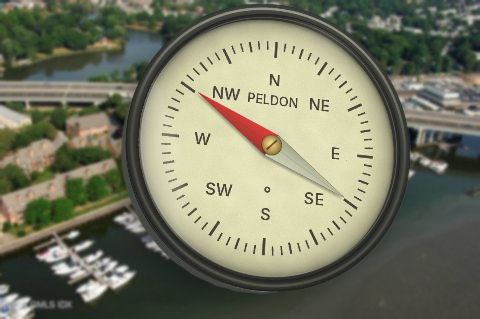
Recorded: 300 °
